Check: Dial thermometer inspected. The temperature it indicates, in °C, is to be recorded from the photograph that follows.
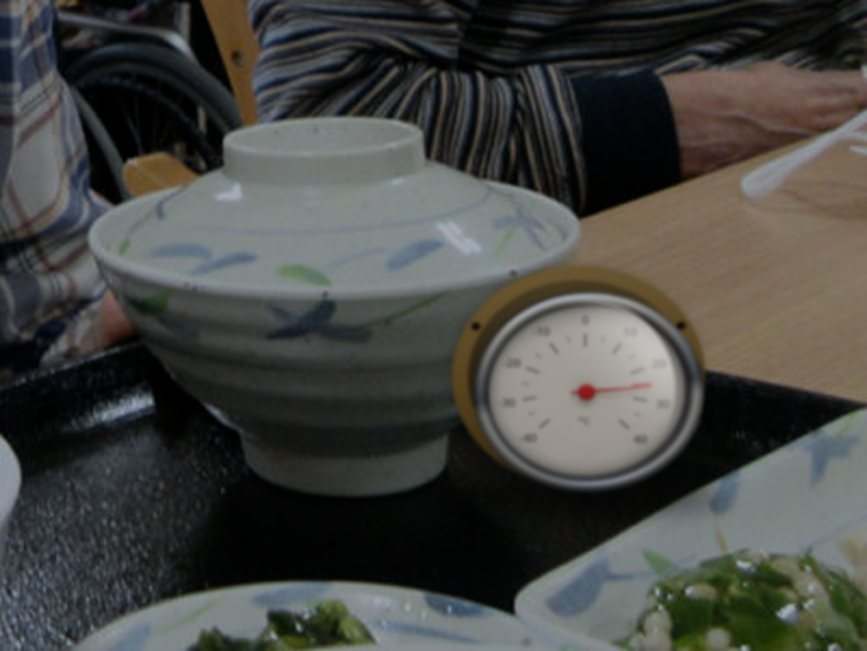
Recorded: 25 °C
